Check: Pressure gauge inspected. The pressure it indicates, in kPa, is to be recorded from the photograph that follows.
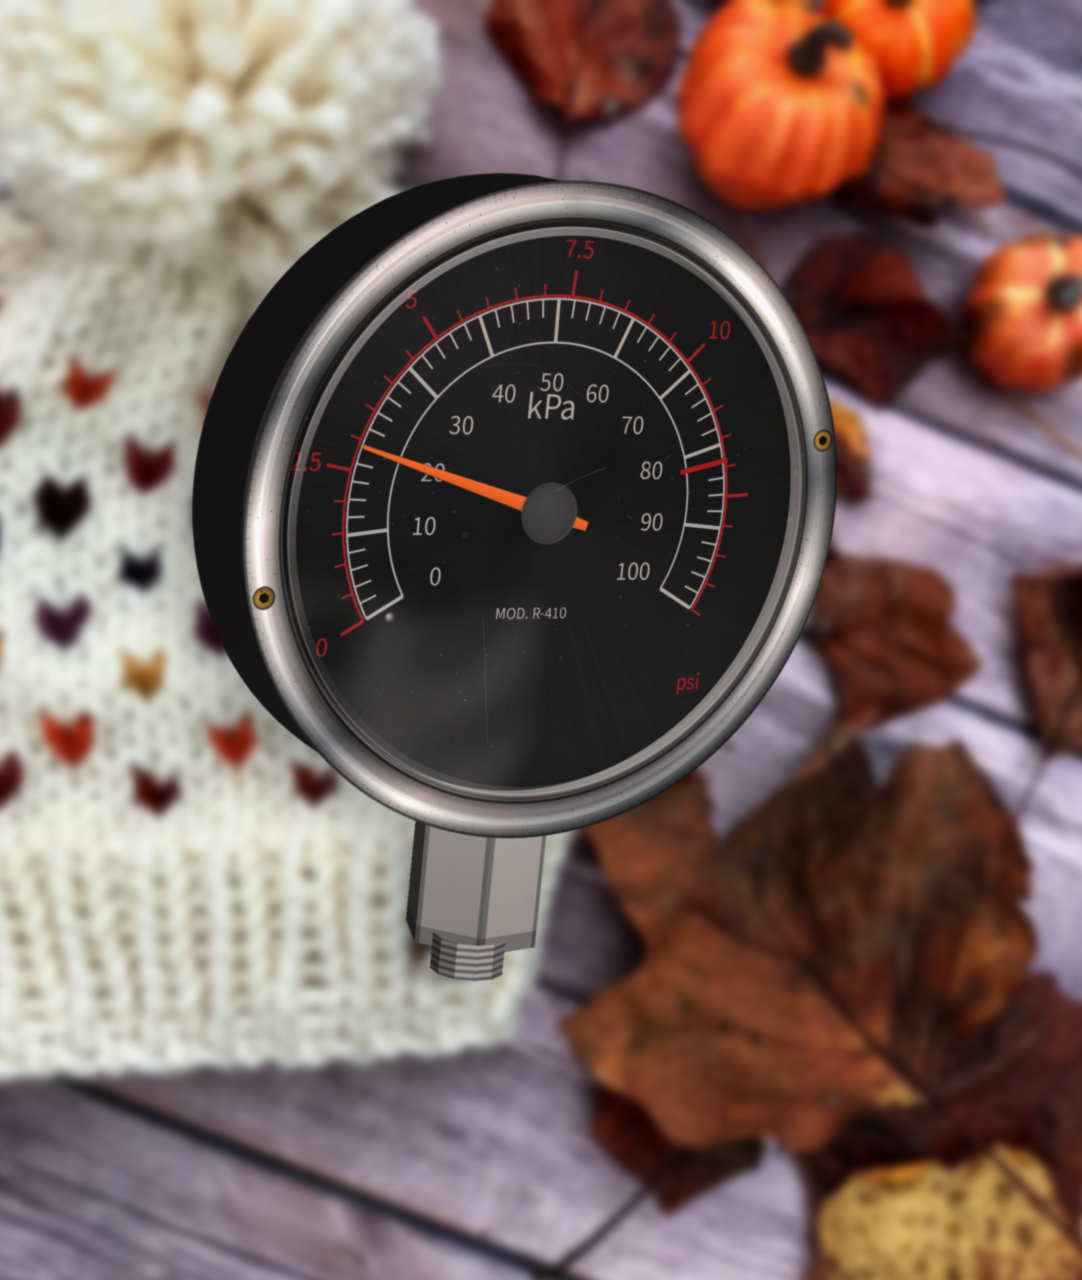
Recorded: 20 kPa
